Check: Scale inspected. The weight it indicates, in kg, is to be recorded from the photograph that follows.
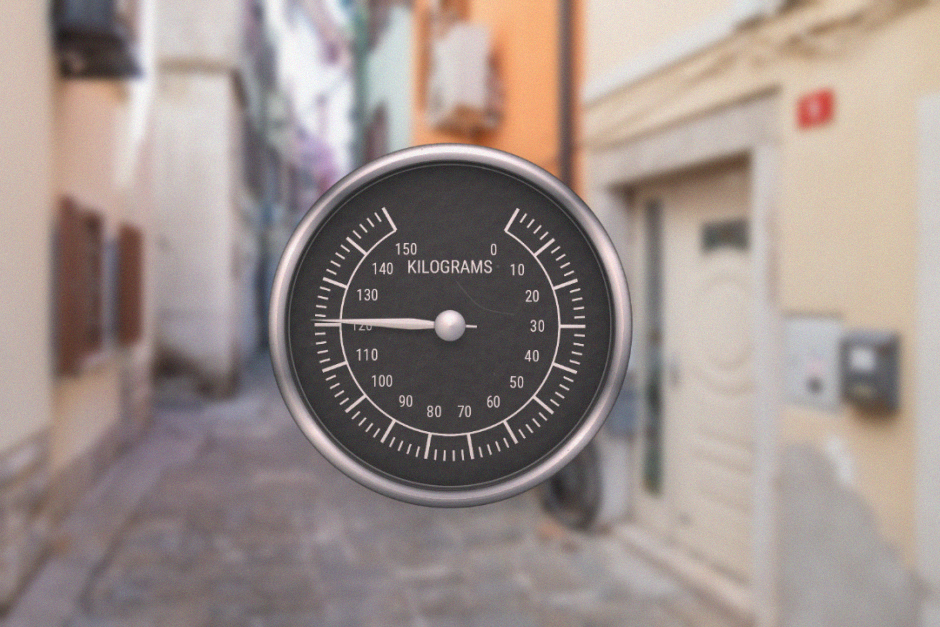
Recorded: 121 kg
